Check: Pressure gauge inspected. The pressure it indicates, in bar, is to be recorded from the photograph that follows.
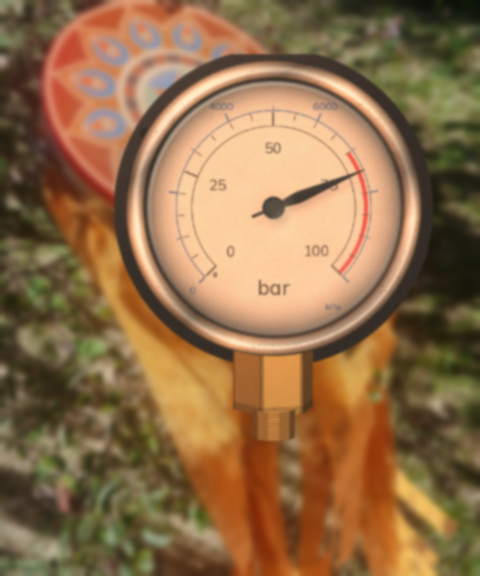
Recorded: 75 bar
